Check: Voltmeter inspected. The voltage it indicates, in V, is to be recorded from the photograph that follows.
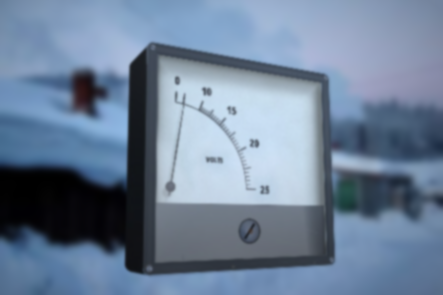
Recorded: 5 V
